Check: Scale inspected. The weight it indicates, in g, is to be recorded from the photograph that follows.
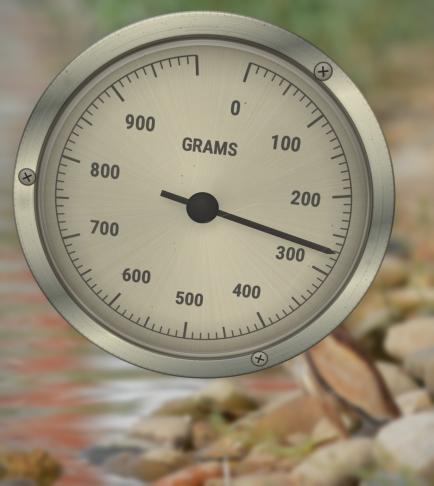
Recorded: 270 g
